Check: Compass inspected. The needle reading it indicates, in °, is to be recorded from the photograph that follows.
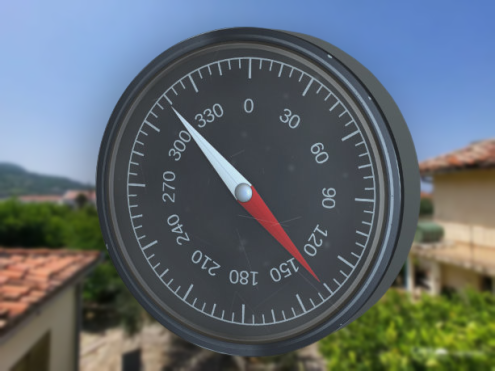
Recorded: 135 °
